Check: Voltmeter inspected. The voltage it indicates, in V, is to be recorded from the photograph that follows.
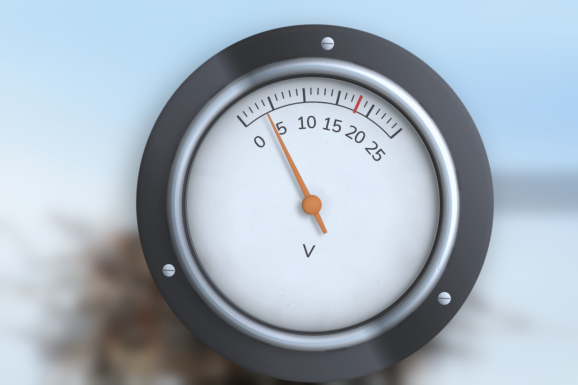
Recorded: 4 V
